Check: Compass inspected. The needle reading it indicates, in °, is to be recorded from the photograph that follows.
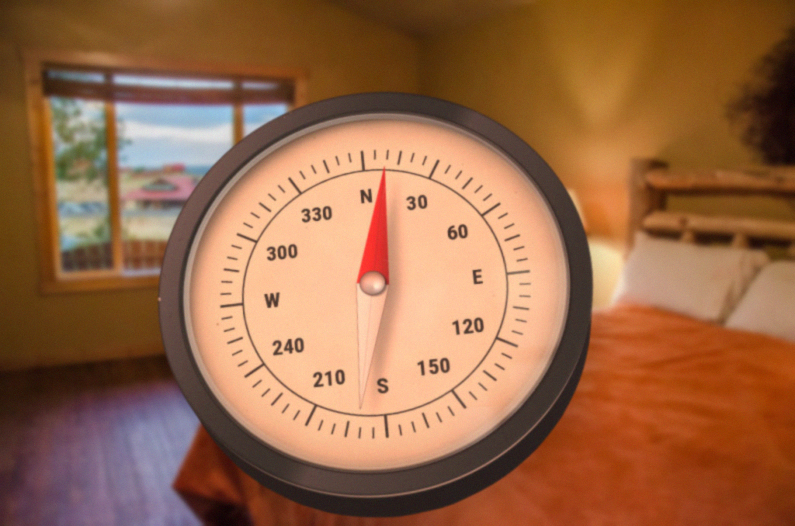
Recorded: 10 °
